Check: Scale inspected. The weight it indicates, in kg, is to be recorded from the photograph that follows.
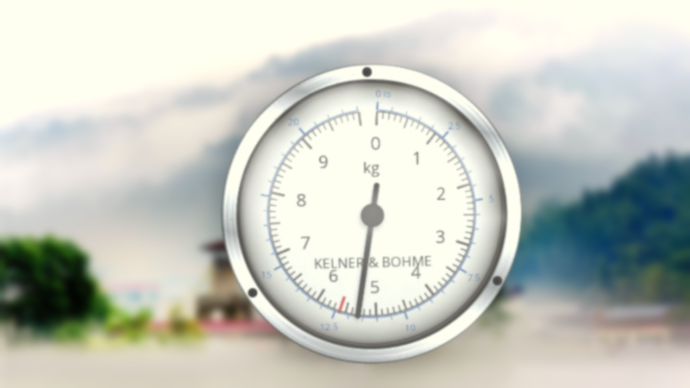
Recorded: 5.3 kg
